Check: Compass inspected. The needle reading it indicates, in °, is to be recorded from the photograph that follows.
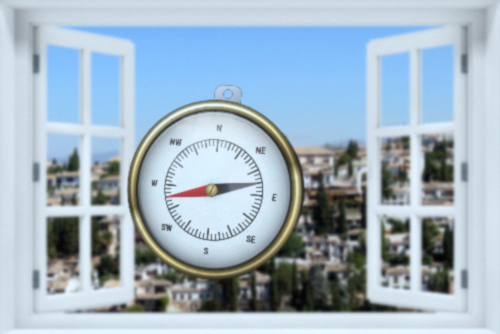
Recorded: 255 °
